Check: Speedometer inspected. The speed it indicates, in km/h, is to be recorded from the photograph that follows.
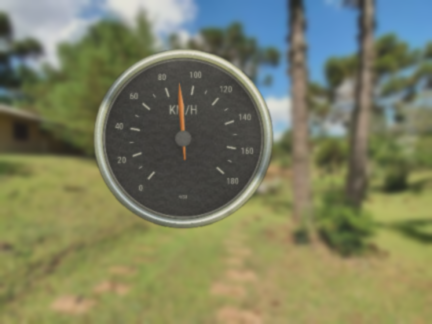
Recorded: 90 km/h
